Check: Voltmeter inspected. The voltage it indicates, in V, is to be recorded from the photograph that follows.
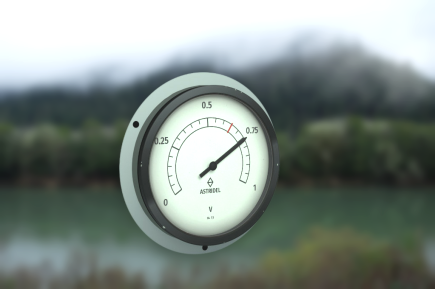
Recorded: 0.75 V
